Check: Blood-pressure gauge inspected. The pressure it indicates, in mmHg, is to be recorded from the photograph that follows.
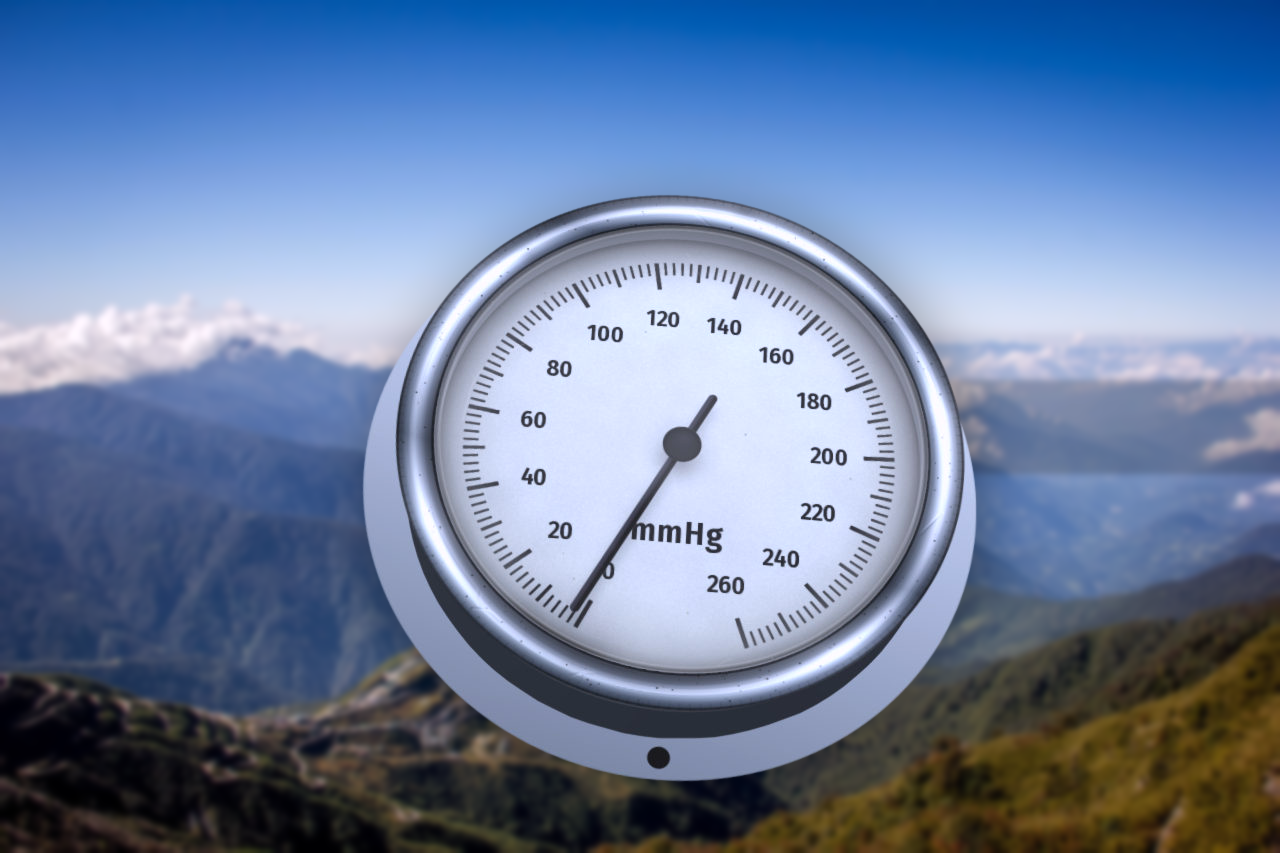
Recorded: 2 mmHg
